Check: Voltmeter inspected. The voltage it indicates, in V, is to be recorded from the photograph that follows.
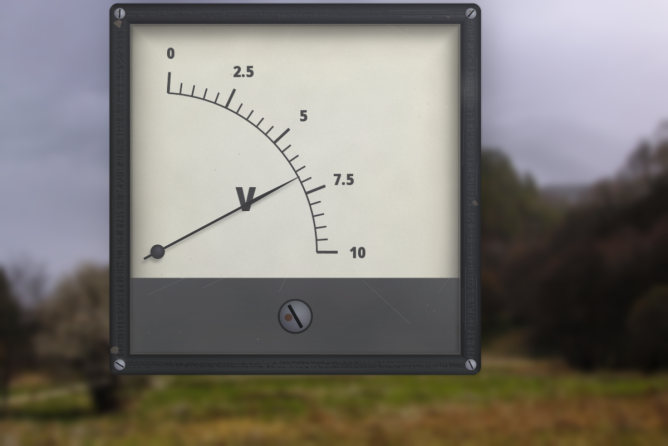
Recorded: 6.75 V
